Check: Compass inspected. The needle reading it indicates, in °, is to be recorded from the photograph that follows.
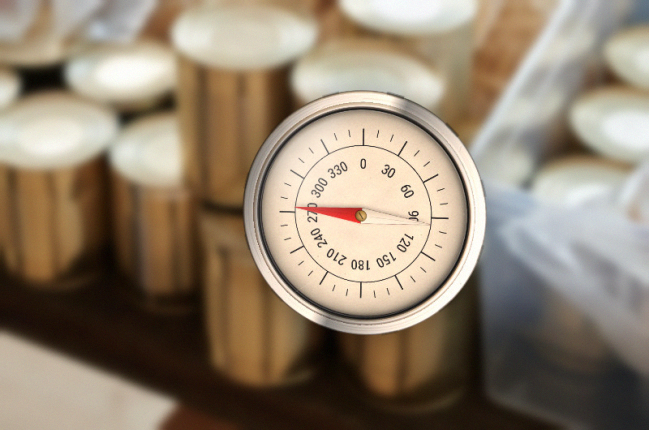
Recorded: 275 °
